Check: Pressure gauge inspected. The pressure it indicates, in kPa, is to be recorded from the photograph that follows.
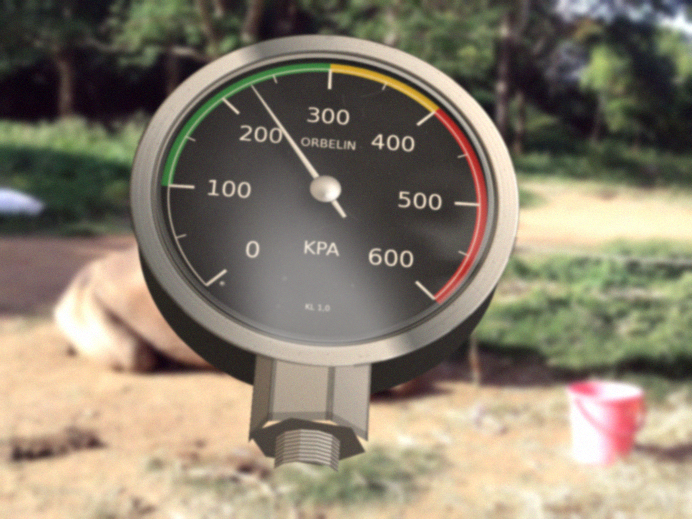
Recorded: 225 kPa
